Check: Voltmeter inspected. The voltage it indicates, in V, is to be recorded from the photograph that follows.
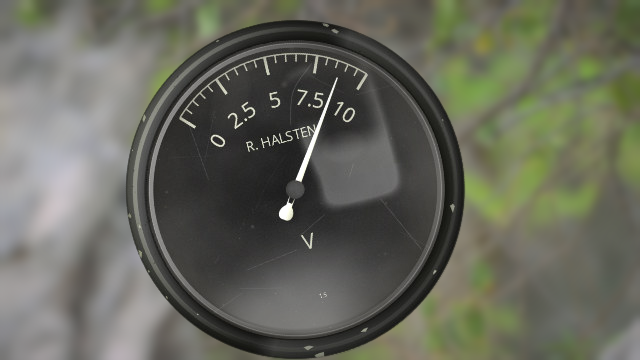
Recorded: 8.75 V
